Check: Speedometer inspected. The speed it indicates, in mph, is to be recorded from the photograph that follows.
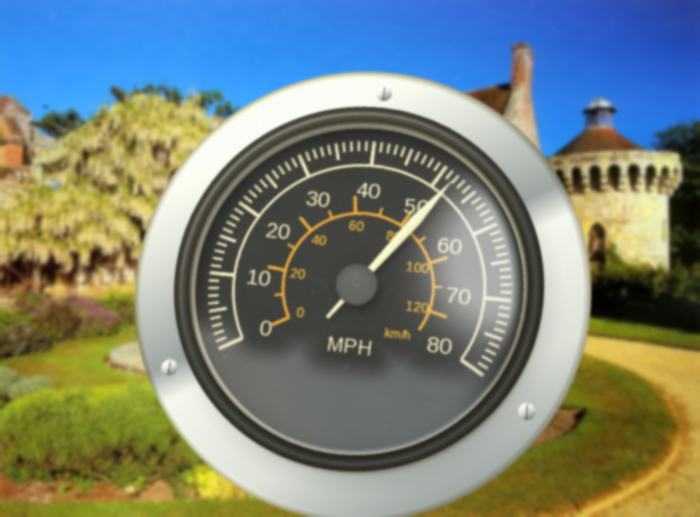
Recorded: 52 mph
